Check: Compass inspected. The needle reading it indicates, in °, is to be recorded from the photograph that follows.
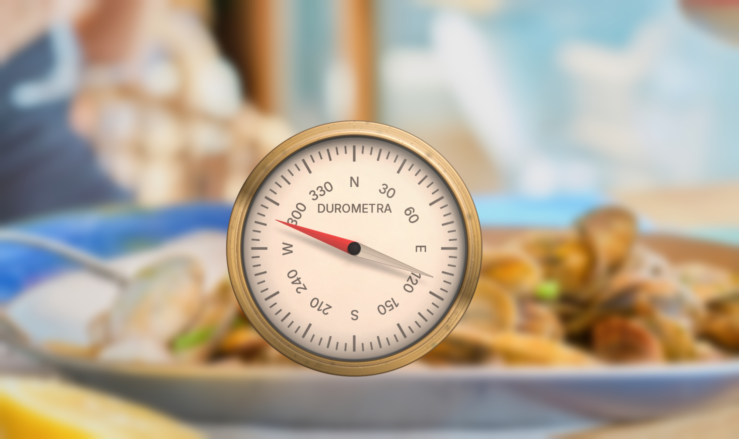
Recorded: 290 °
